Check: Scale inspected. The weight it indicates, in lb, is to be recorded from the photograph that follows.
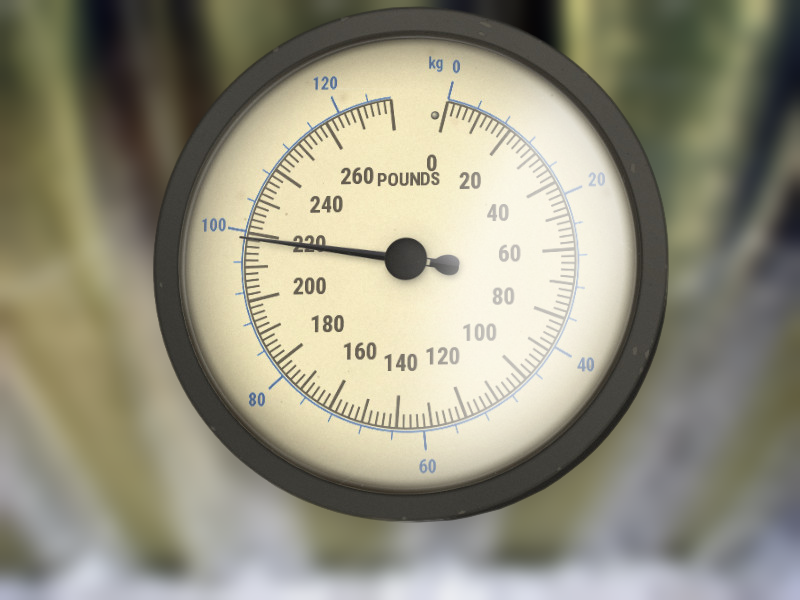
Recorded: 218 lb
